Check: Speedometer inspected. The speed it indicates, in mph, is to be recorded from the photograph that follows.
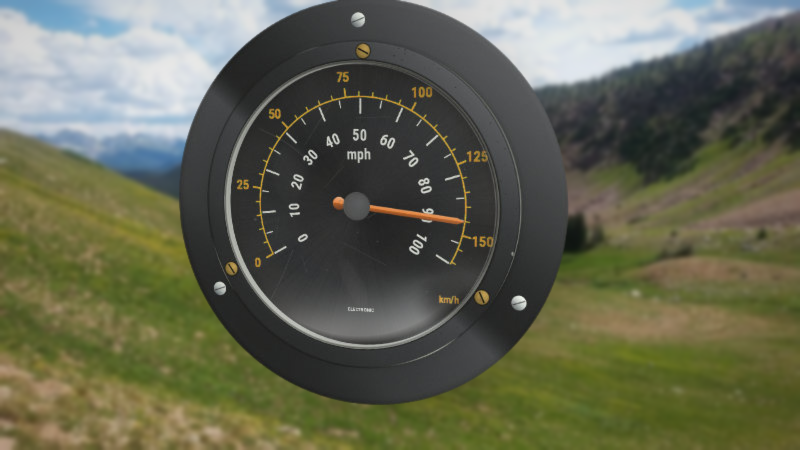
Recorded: 90 mph
